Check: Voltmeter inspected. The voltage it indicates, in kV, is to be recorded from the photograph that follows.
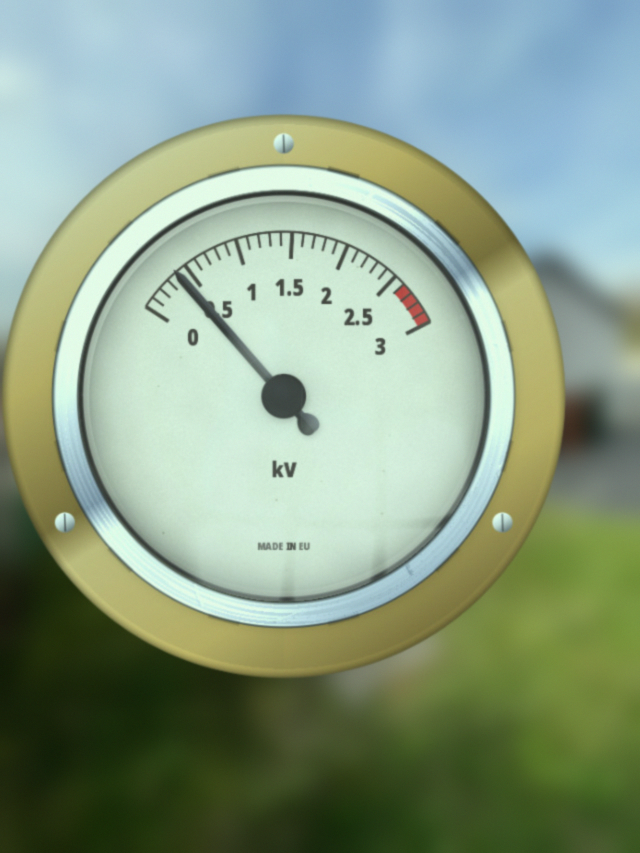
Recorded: 0.4 kV
